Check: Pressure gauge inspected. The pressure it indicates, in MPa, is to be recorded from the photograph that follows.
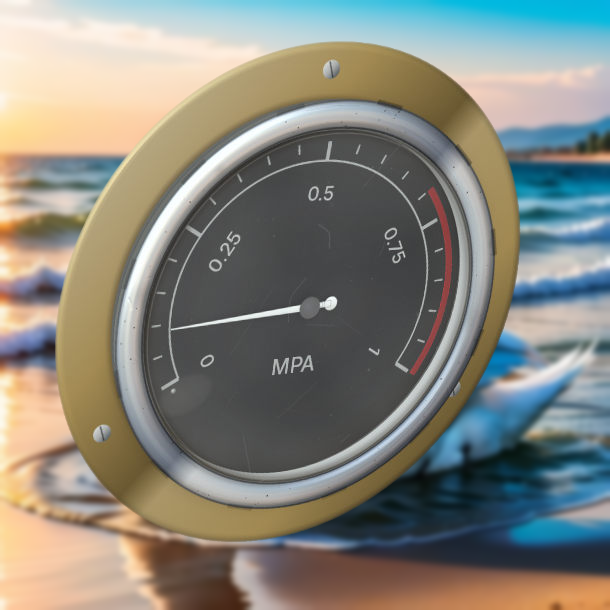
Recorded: 0.1 MPa
